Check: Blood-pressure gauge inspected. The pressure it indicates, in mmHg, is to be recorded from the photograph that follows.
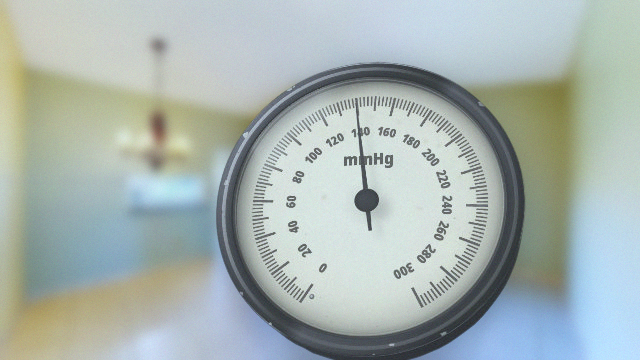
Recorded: 140 mmHg
